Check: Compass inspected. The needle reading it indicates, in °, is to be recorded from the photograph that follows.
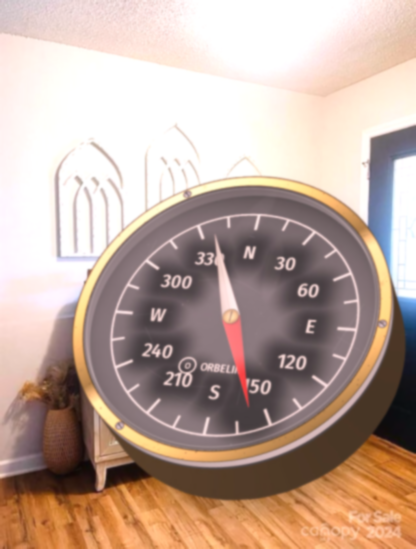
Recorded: 157.5 °
